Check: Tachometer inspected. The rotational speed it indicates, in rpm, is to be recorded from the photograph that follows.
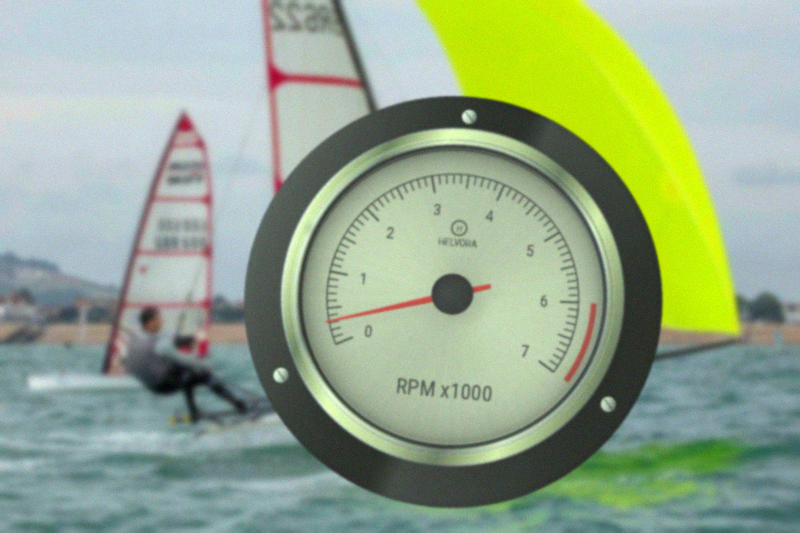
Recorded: 300 rpm
